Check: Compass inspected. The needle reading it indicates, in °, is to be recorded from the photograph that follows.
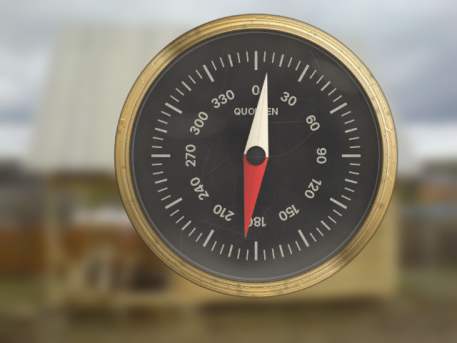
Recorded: 187.5 °
